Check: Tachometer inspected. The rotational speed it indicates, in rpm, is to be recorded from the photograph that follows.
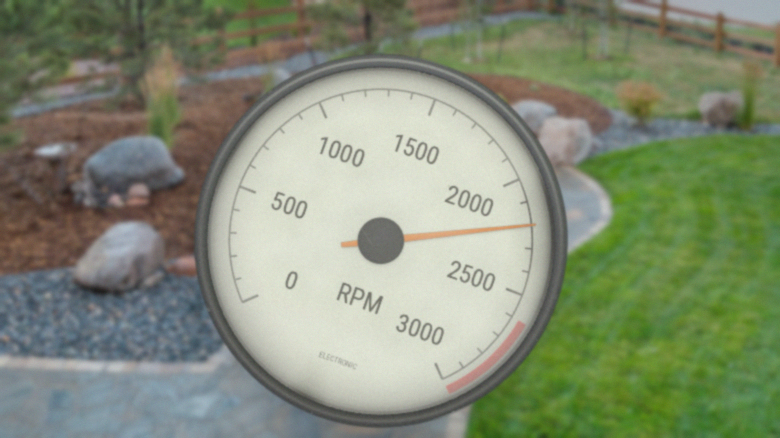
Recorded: 2200 rpm
